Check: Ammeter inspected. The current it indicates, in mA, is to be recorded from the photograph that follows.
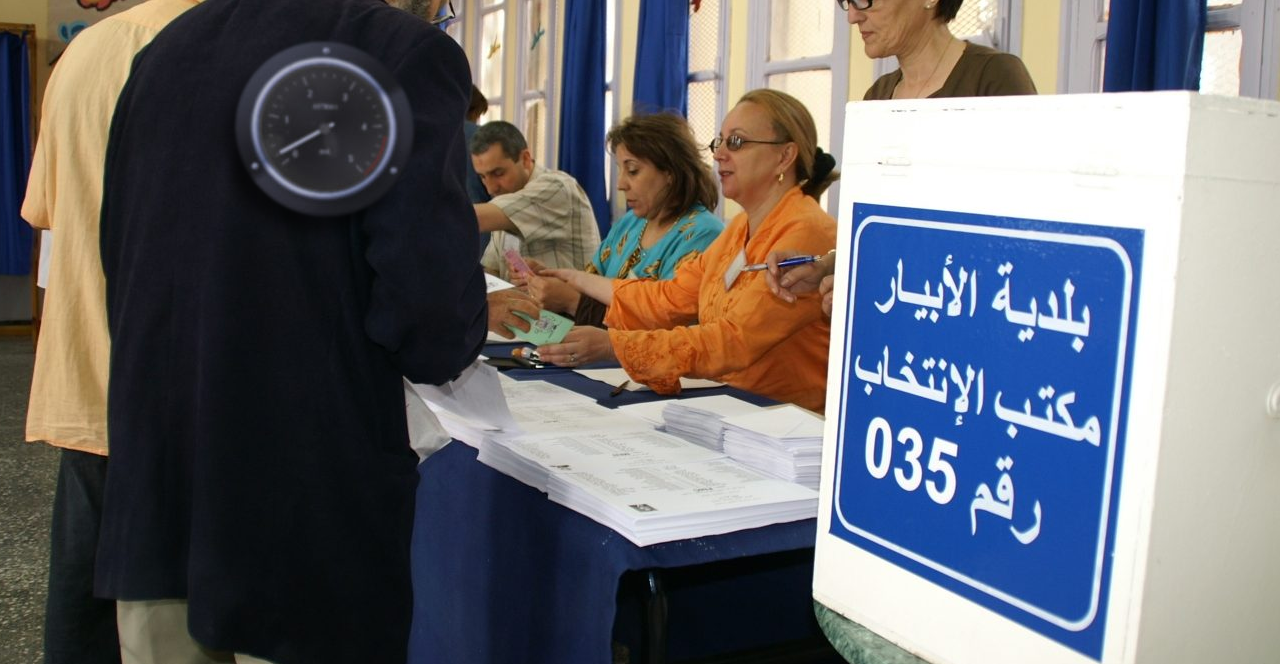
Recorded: 0.2 mA
